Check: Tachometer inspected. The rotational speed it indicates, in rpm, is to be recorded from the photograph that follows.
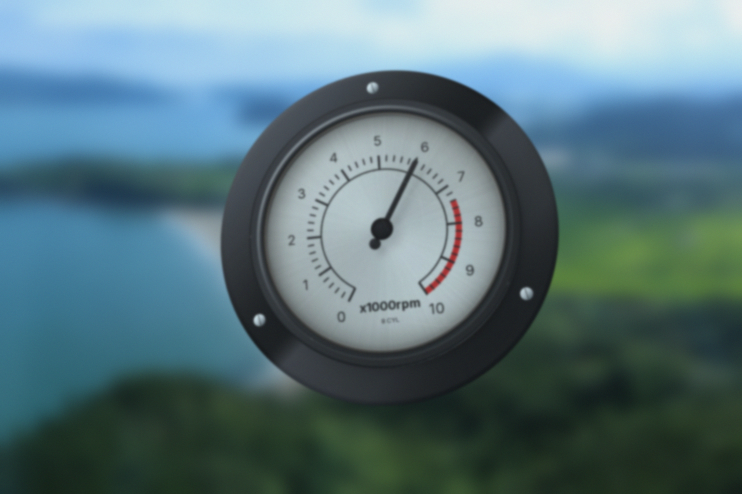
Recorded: 6000 rpm
